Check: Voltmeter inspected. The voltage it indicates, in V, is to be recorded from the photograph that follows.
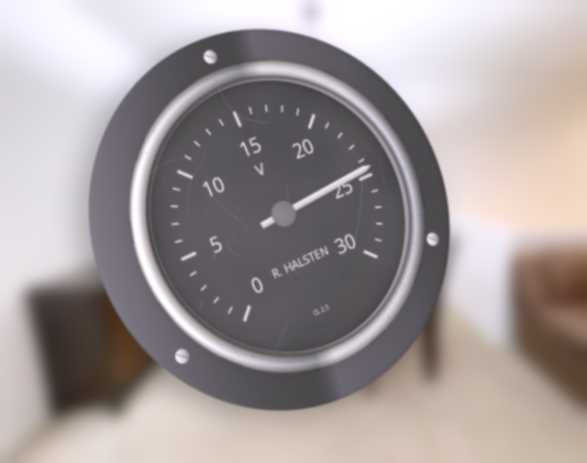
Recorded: 24.5 V
